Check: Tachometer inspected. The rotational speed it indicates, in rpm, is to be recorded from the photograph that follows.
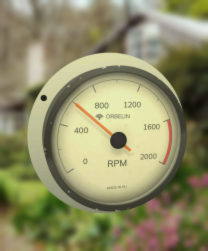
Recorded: 600 rpm
